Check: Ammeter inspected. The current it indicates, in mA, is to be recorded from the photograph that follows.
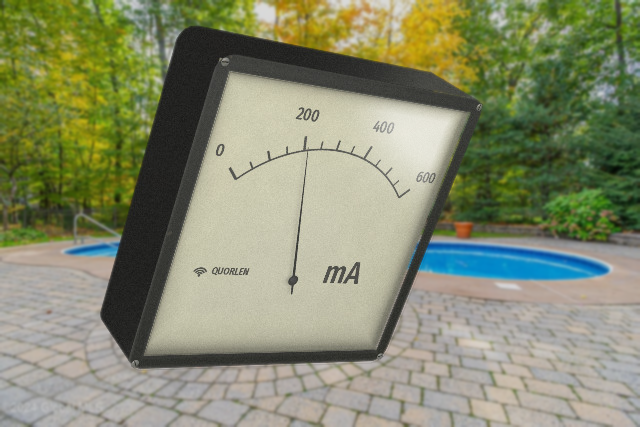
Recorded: 200 mA
